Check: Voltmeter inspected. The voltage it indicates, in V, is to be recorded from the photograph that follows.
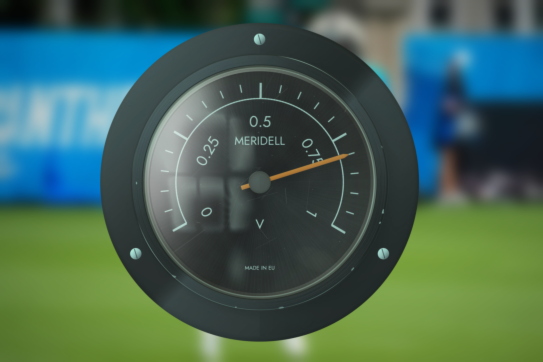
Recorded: 0.8 V
